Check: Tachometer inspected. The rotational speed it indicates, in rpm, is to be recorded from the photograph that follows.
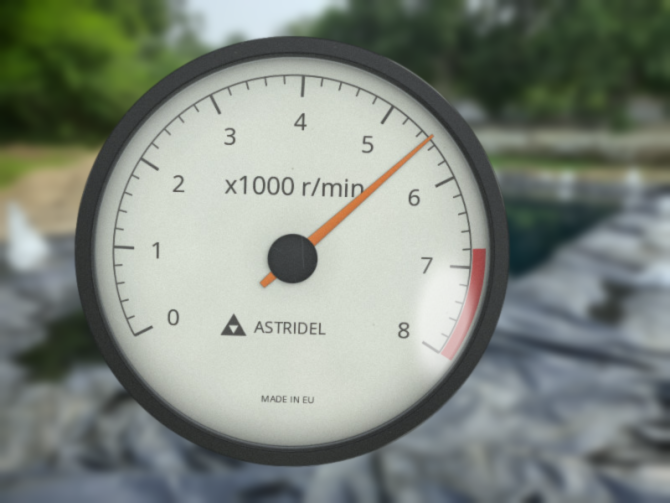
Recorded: 5500 rpm
